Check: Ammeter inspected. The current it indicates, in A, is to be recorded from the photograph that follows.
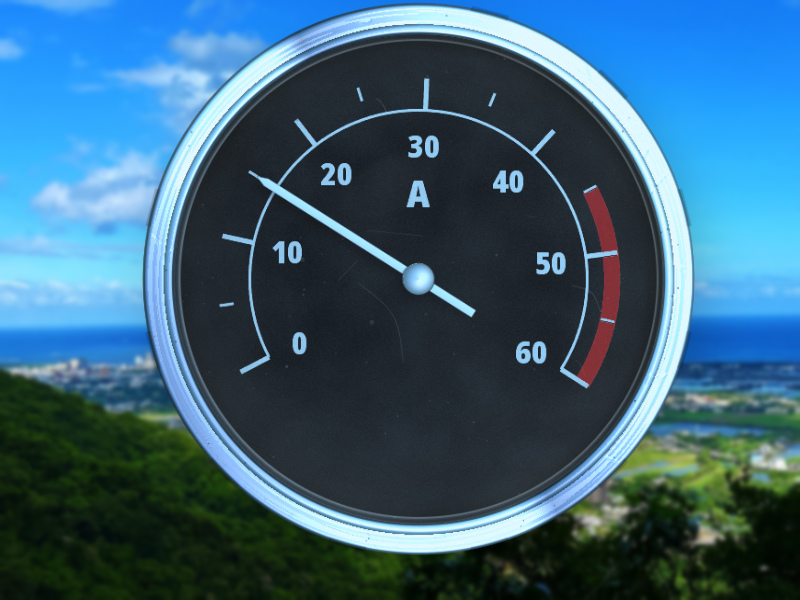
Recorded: 15 A
